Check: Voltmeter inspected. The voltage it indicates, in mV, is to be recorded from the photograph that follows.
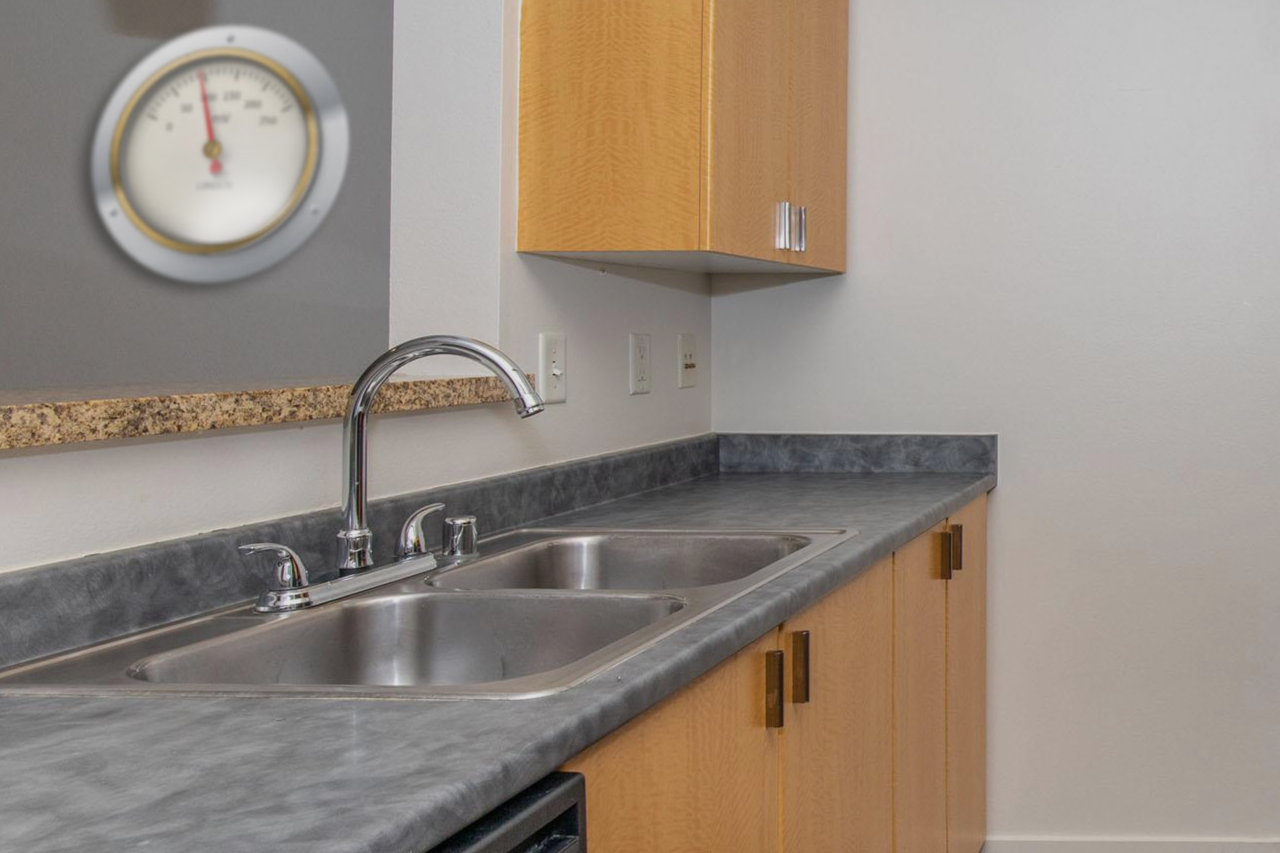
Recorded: 100 mV
